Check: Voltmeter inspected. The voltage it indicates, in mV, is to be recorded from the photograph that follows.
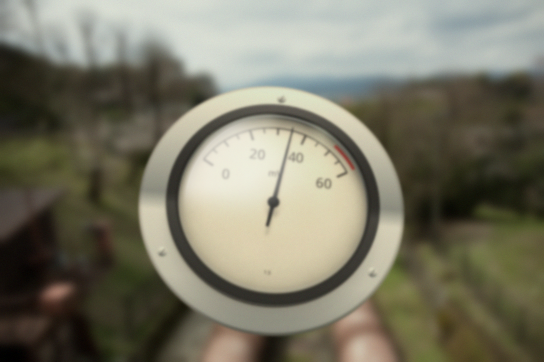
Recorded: 35 mV
